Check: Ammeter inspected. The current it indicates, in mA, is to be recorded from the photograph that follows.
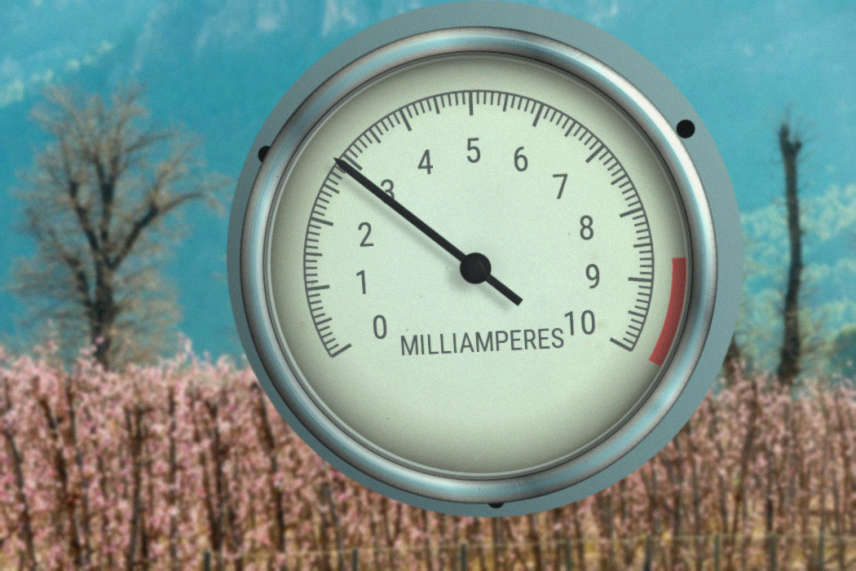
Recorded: 2.9 mA
